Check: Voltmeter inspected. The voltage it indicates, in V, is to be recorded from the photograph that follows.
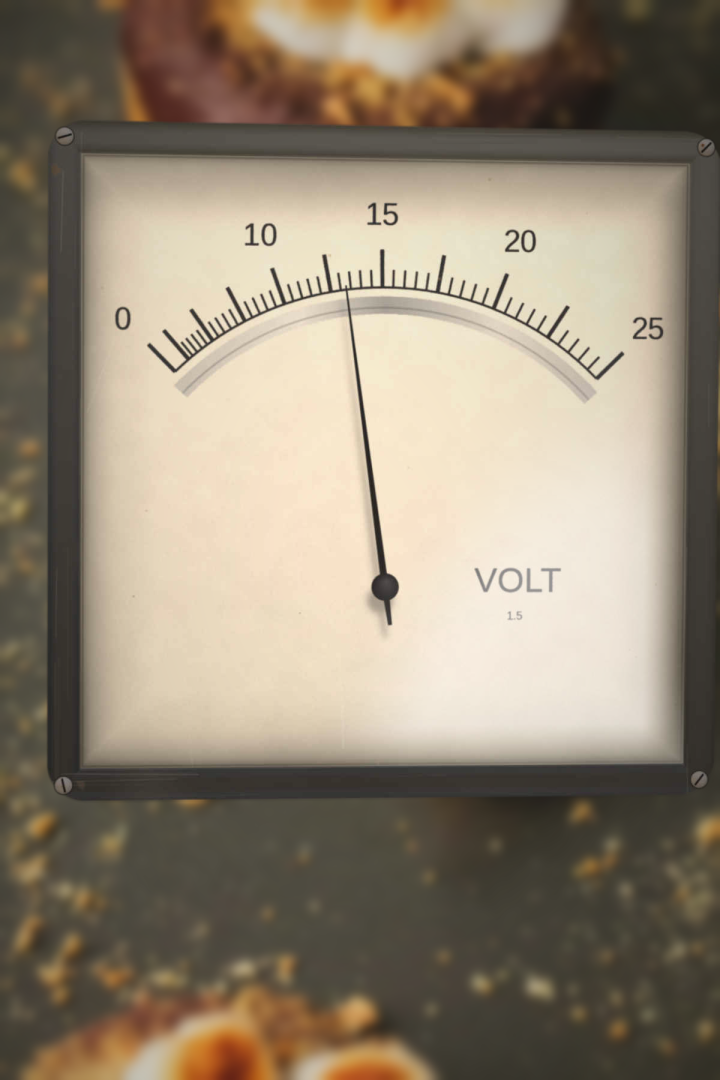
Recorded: 13.25 V
